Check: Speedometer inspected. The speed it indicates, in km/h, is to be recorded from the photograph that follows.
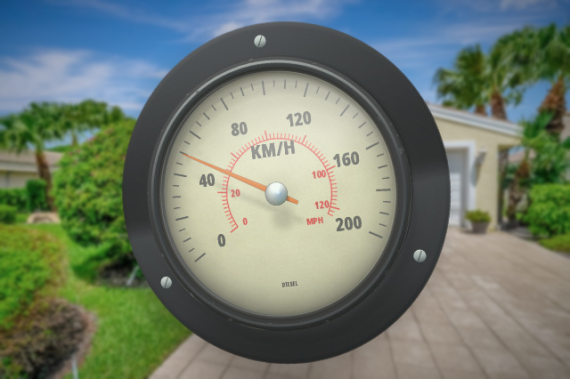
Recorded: 50 km/h
